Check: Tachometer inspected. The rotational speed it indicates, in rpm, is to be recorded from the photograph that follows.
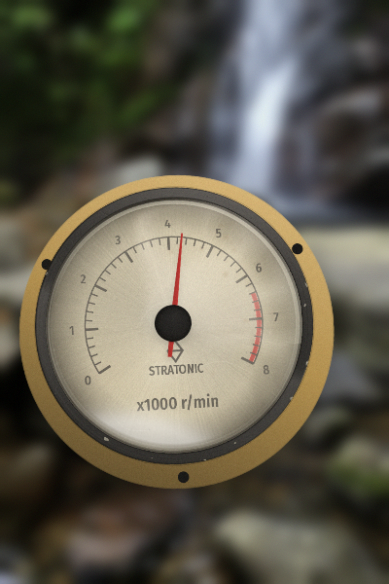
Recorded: 4300 rpm
